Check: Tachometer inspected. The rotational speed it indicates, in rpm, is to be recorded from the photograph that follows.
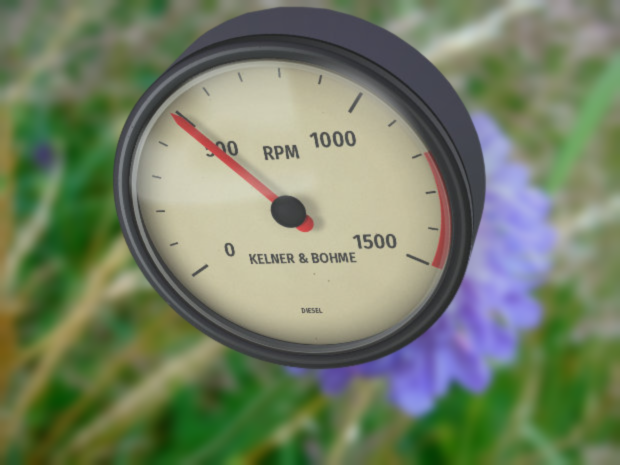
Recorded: 500 rpm
